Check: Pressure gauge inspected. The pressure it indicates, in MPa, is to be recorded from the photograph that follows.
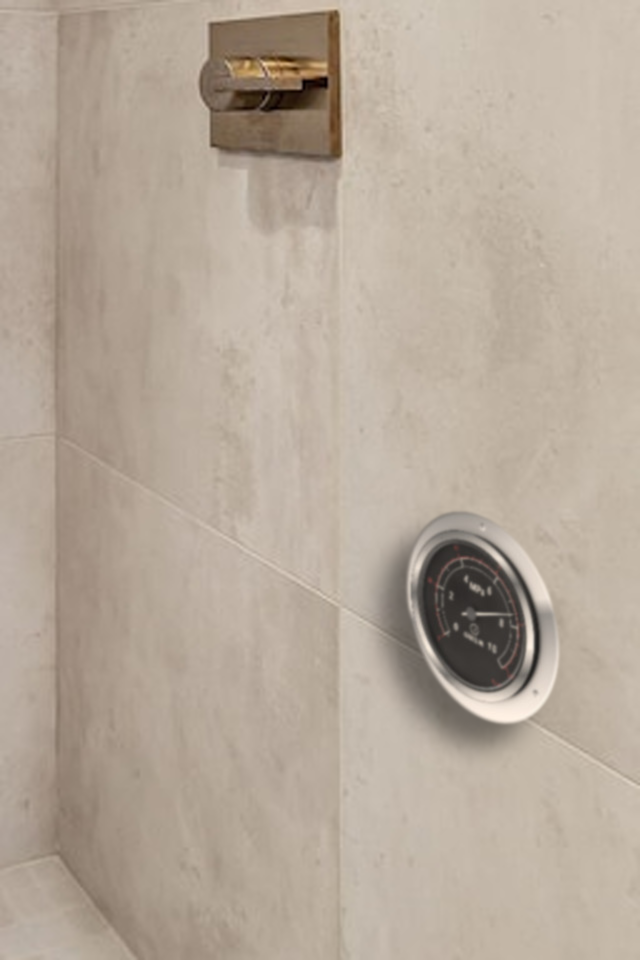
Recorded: 7.5 MPa
